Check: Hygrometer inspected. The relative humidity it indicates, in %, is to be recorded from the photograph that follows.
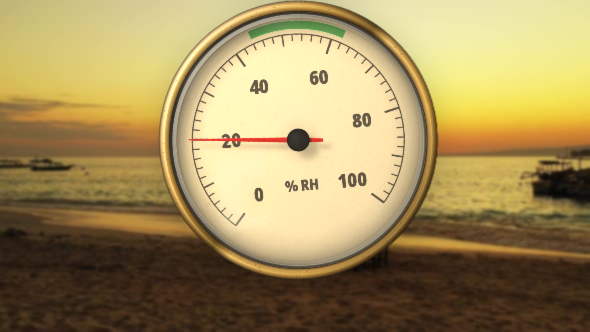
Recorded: 20 %
